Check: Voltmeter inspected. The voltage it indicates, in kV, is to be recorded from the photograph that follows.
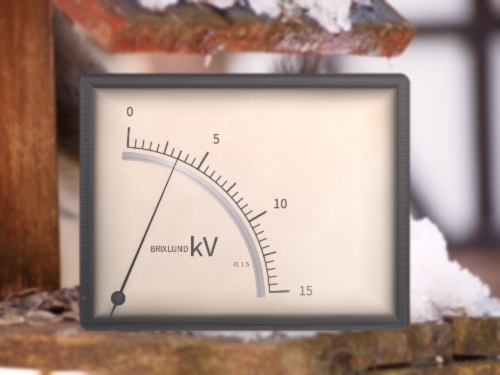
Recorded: 3.5 kV
